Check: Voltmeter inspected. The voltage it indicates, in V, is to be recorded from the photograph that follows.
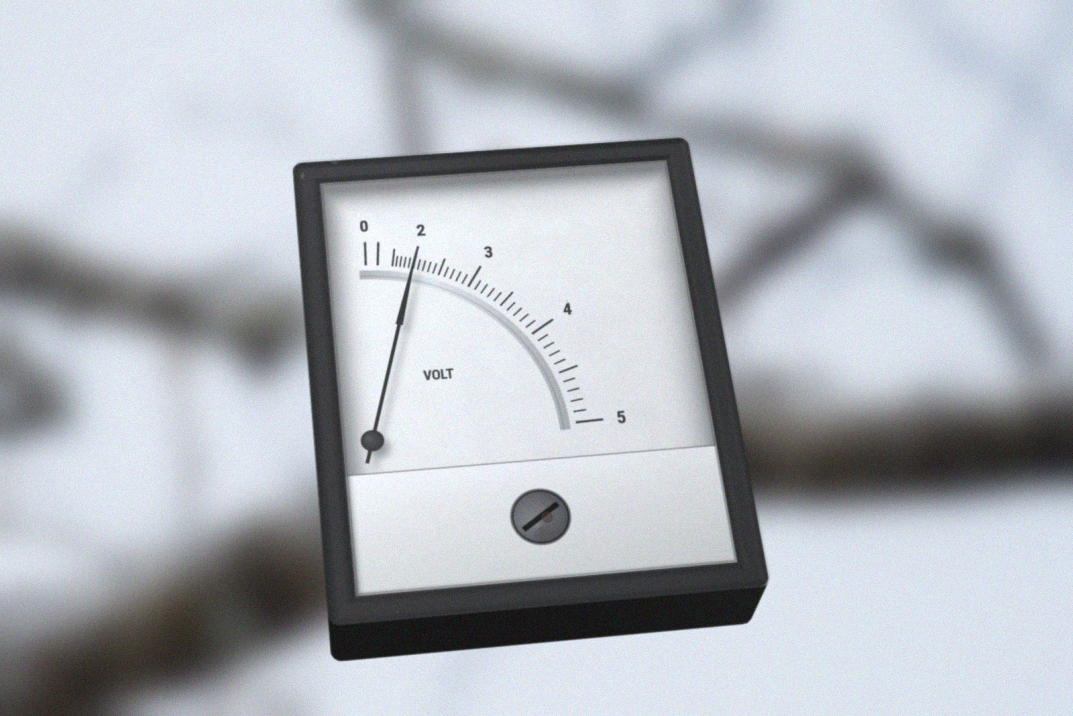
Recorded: 2 V
